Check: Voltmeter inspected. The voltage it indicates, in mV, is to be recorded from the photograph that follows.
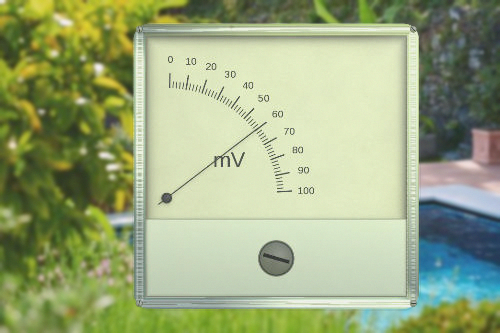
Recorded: 60 mV
